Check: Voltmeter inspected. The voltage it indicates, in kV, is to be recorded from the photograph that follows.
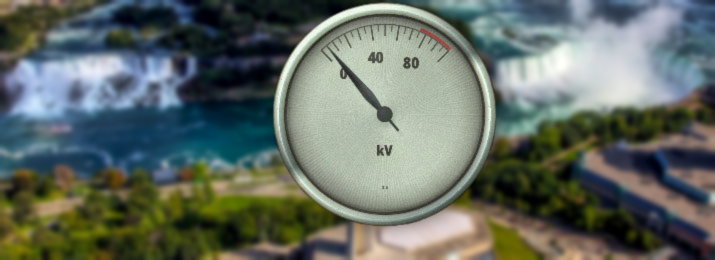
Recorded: 5 kV
